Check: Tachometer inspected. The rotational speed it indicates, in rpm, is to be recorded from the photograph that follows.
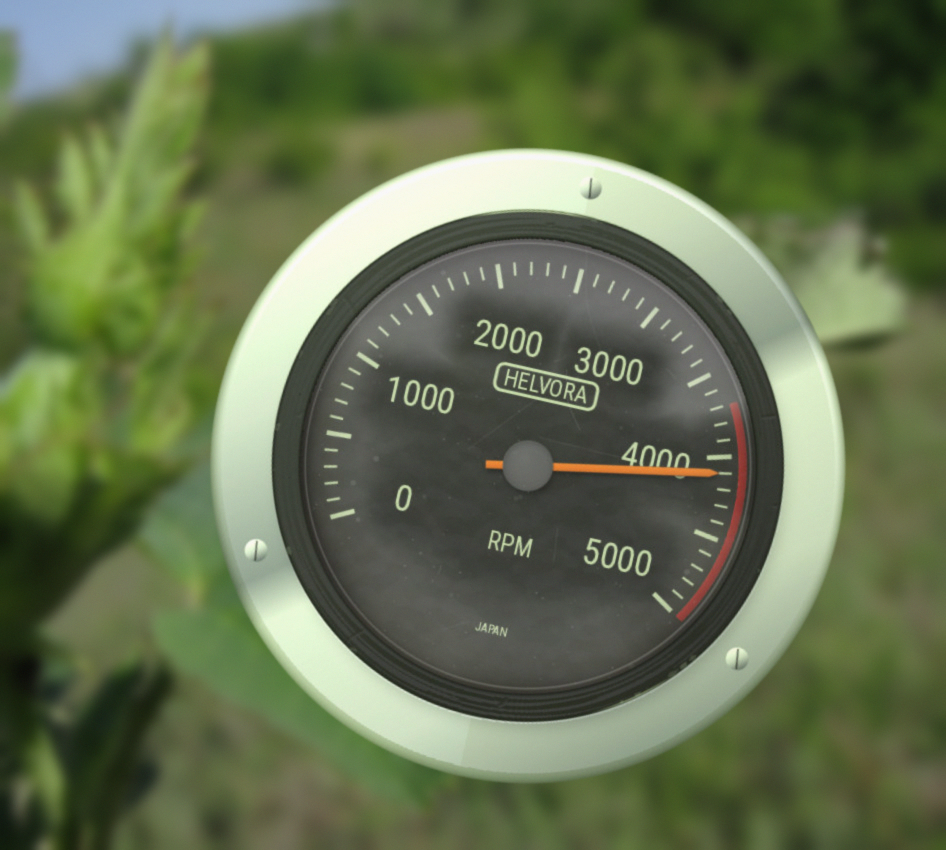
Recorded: 4100 rpm
